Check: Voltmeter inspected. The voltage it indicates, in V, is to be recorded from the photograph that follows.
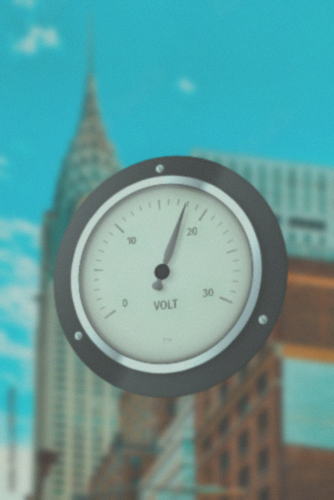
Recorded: 18 V
